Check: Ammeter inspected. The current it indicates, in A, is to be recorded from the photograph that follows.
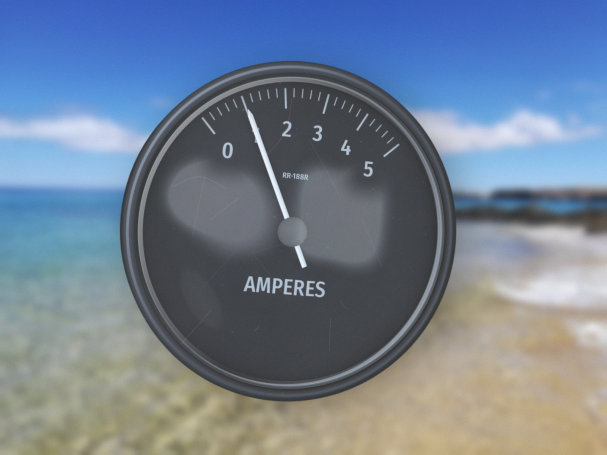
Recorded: 1 A
